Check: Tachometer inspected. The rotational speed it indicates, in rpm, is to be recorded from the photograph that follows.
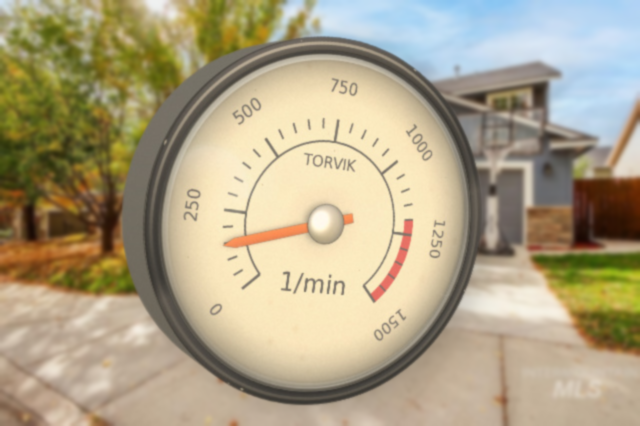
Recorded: 150 rpm
